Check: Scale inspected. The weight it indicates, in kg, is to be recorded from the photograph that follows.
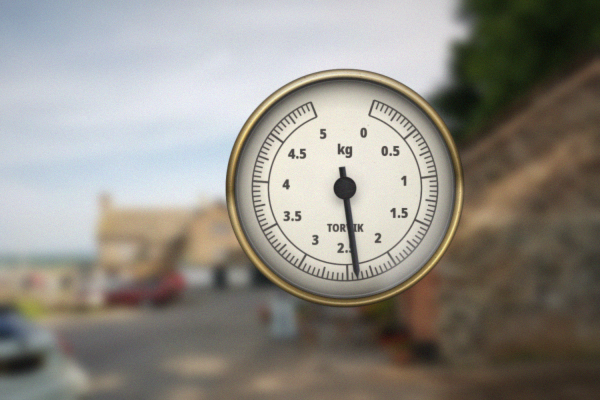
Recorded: 2.4 kg
